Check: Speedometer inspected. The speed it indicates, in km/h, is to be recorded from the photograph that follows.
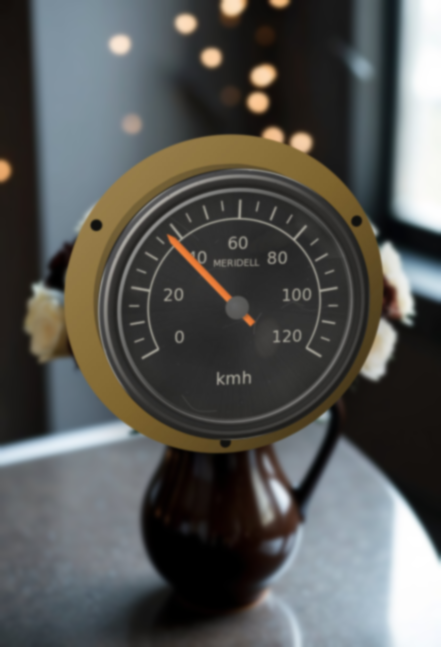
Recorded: 37.5 km/h
